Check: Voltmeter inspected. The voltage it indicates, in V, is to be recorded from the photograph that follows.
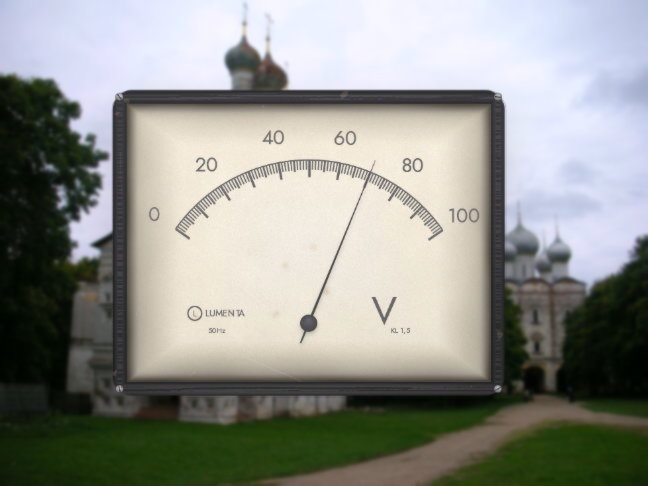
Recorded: 70 V
